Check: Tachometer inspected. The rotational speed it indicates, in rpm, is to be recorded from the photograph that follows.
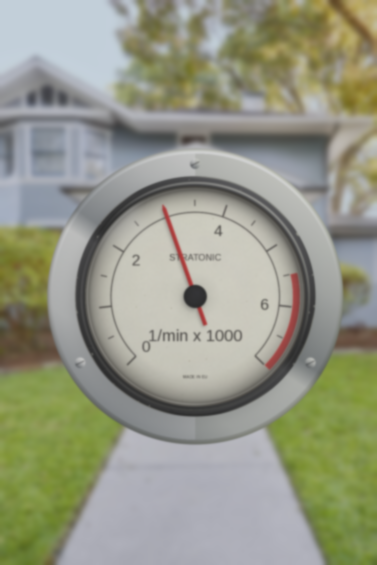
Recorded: 3000 rpm
